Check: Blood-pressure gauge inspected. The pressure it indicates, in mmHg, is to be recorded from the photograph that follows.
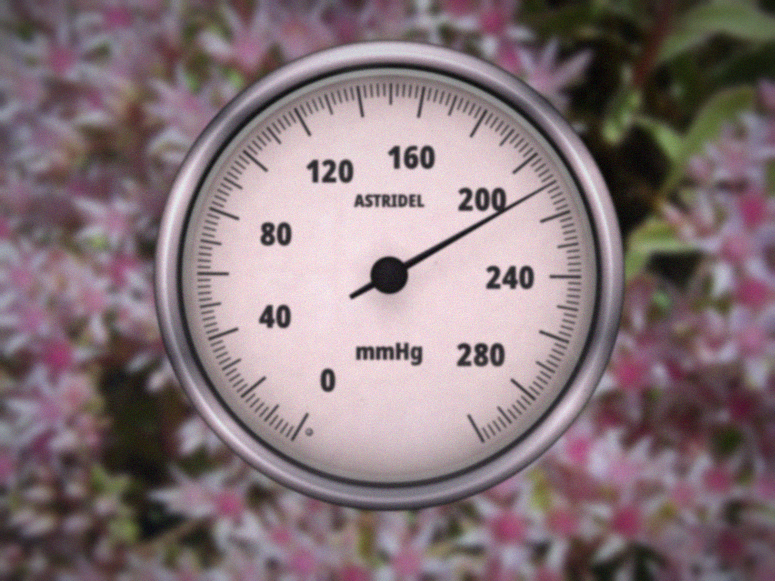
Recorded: 210 mmHg
